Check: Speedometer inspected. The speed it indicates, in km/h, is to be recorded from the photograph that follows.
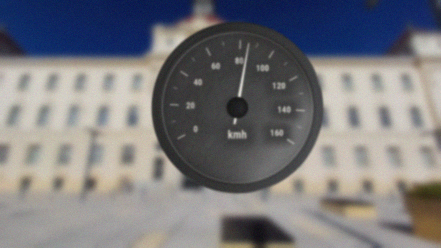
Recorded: 85 km/h
